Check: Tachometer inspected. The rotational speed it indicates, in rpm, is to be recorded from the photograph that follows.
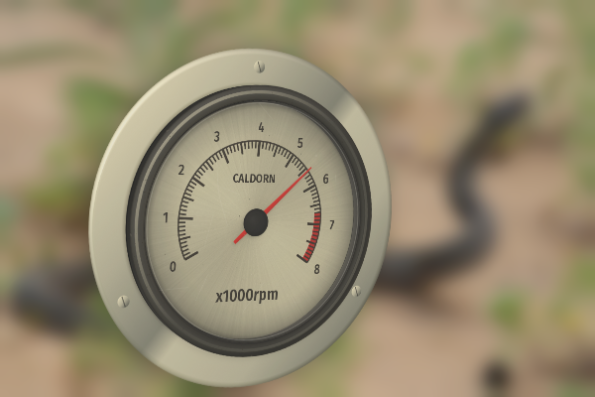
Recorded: 5500 rpm
